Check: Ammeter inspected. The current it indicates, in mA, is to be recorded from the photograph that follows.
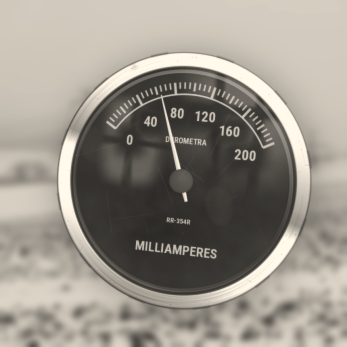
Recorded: 65 mA
